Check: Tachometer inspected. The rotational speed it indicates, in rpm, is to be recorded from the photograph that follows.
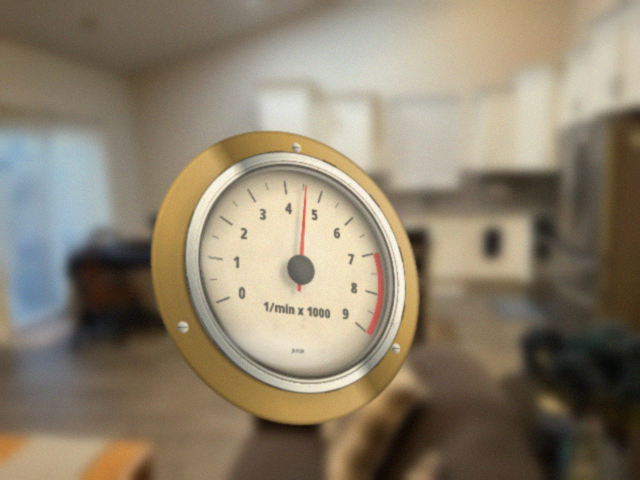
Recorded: 4500 rpm
